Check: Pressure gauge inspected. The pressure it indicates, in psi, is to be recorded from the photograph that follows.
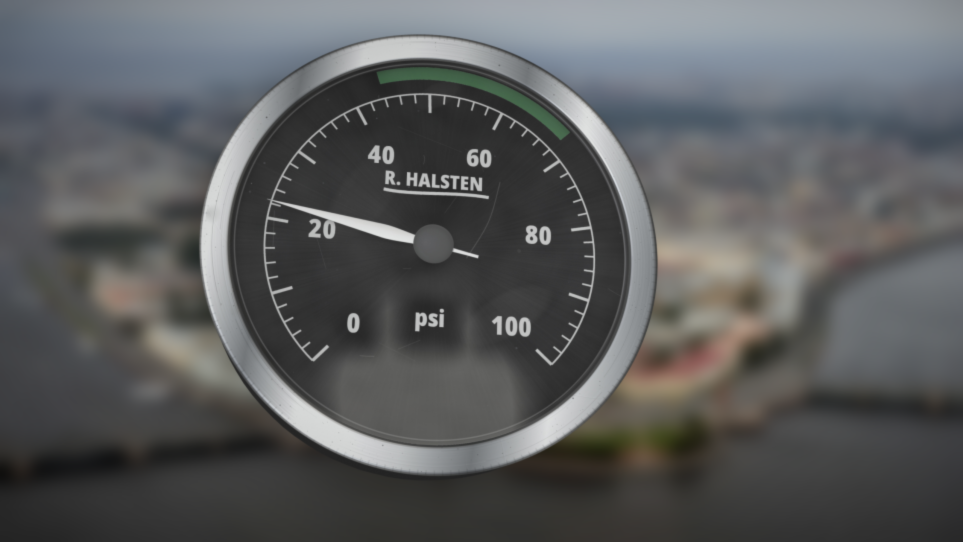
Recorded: 22 psi
